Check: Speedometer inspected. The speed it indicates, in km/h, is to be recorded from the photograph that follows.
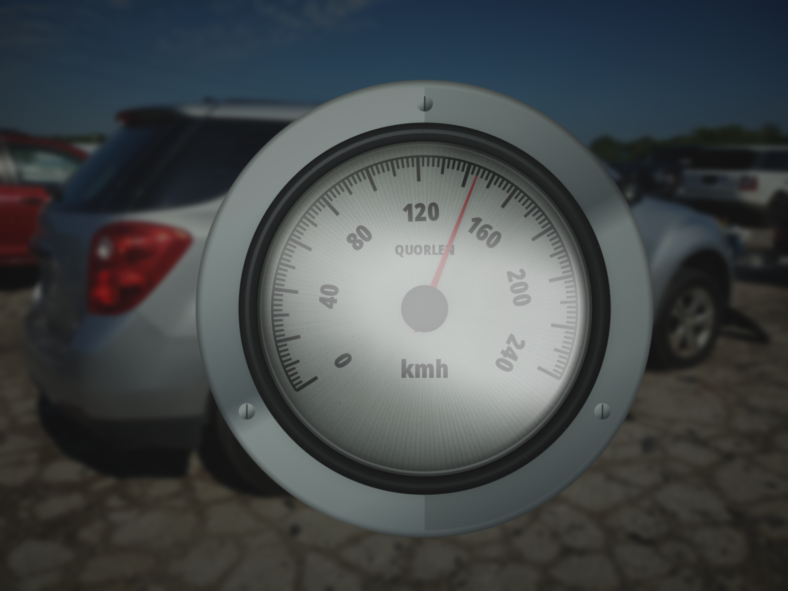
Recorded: 144 km/h
